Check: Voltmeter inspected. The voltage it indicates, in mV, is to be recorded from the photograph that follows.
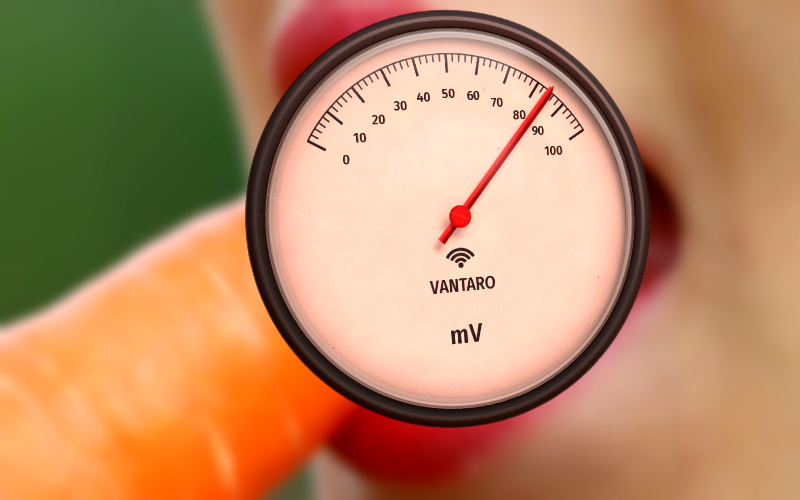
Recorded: 84 mV
